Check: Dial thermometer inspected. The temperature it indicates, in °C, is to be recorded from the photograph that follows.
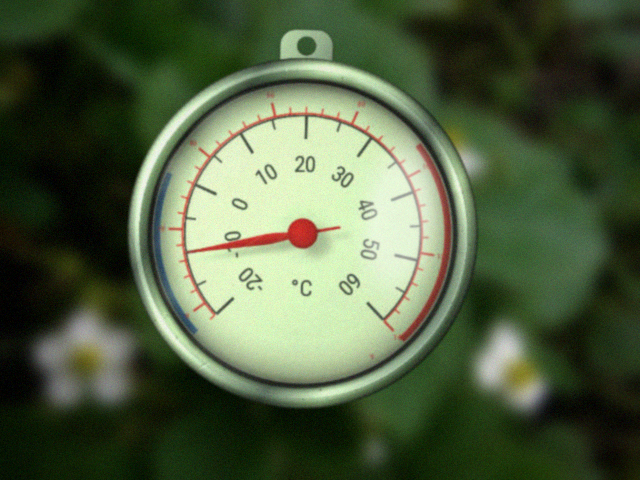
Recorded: -10 °C
